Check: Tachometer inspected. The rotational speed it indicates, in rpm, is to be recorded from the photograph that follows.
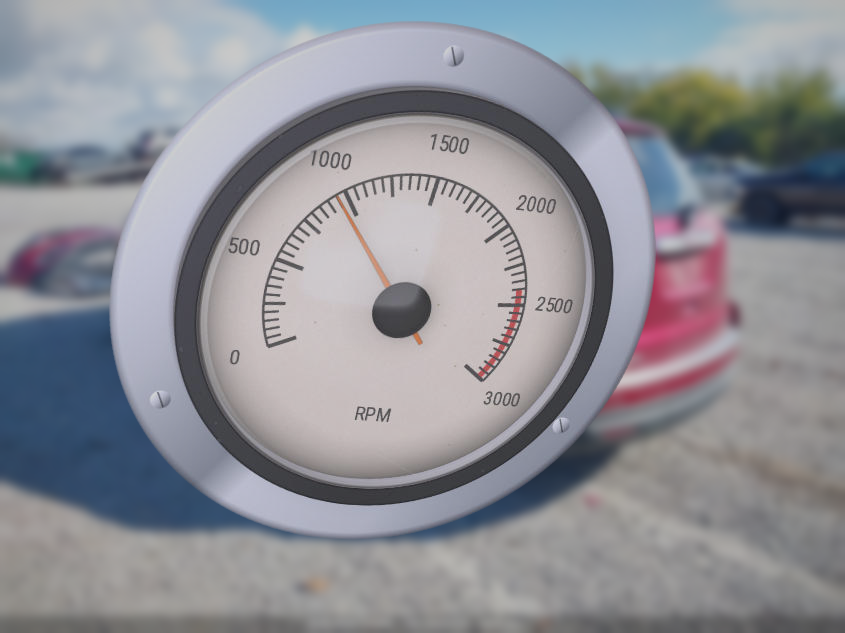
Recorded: 950 rpm
